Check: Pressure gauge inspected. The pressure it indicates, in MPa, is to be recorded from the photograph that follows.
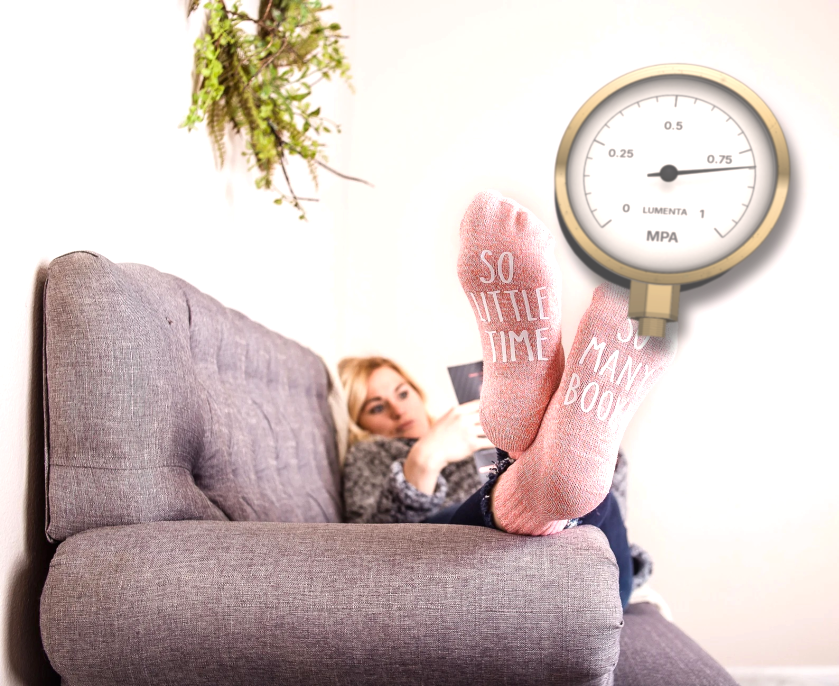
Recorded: 0.8 MPa
